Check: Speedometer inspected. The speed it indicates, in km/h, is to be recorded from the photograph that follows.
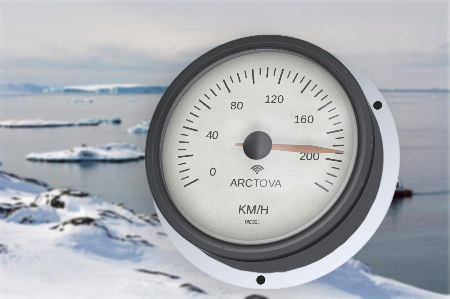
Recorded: 195 km/h
